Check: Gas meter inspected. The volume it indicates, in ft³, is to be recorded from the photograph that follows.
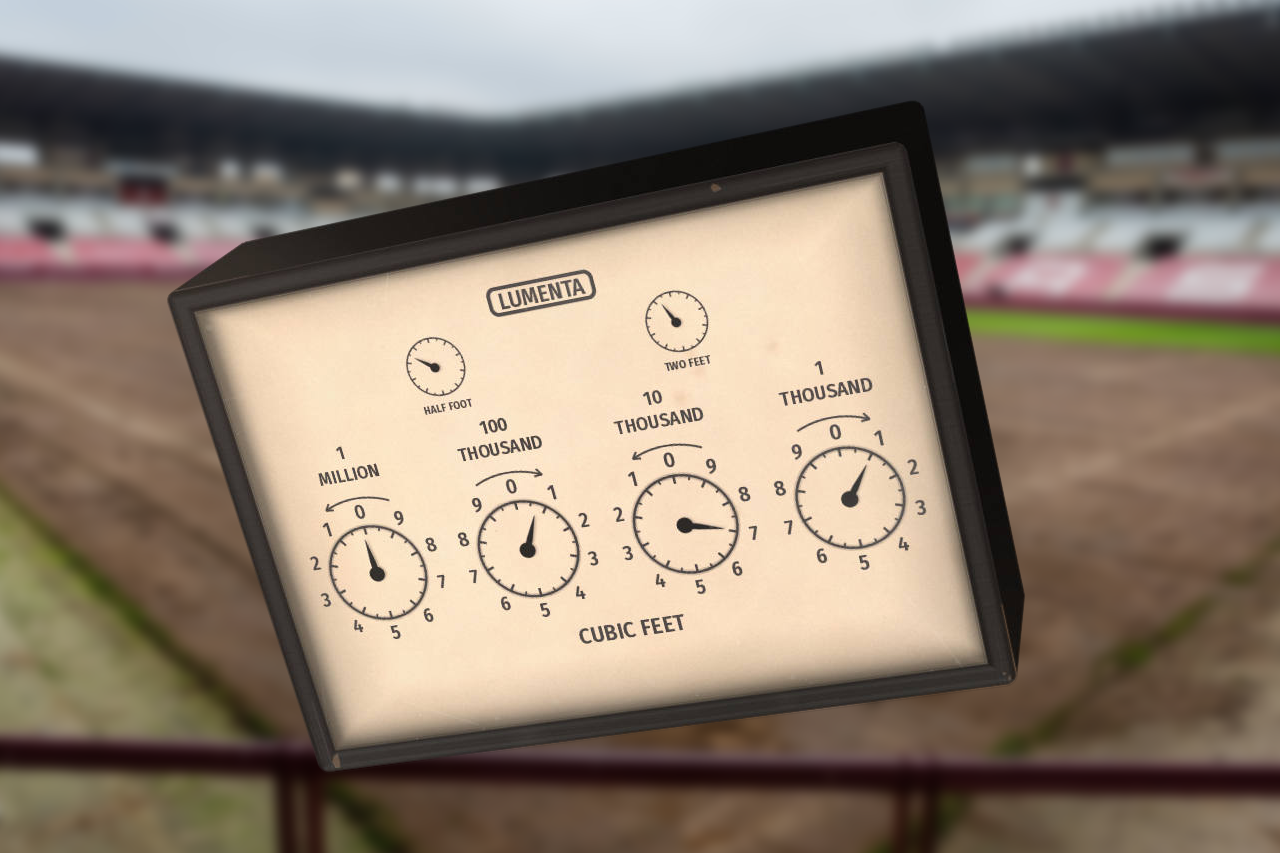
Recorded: 7100 ft³
